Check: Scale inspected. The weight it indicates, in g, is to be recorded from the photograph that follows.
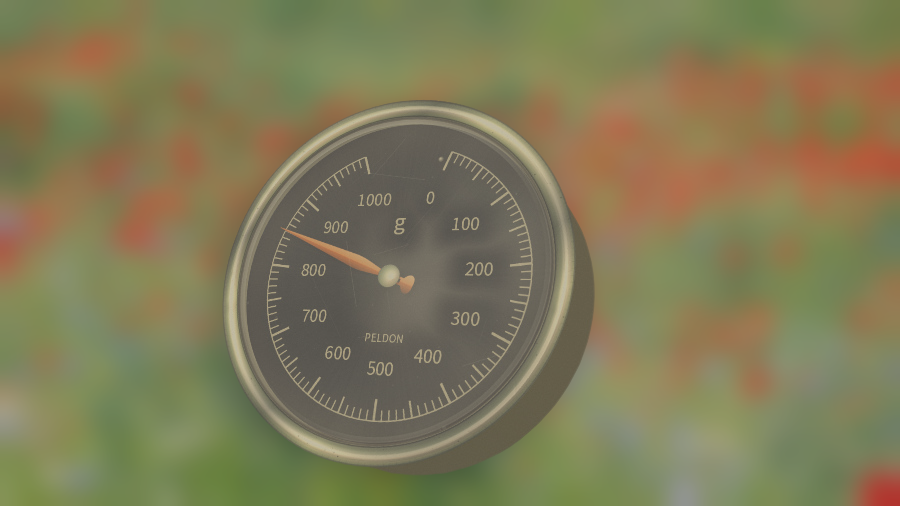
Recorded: 850 g
